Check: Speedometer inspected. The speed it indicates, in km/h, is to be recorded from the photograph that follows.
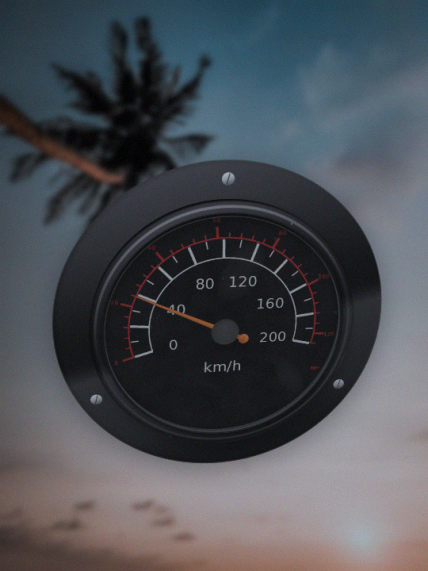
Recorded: 40 km/h
